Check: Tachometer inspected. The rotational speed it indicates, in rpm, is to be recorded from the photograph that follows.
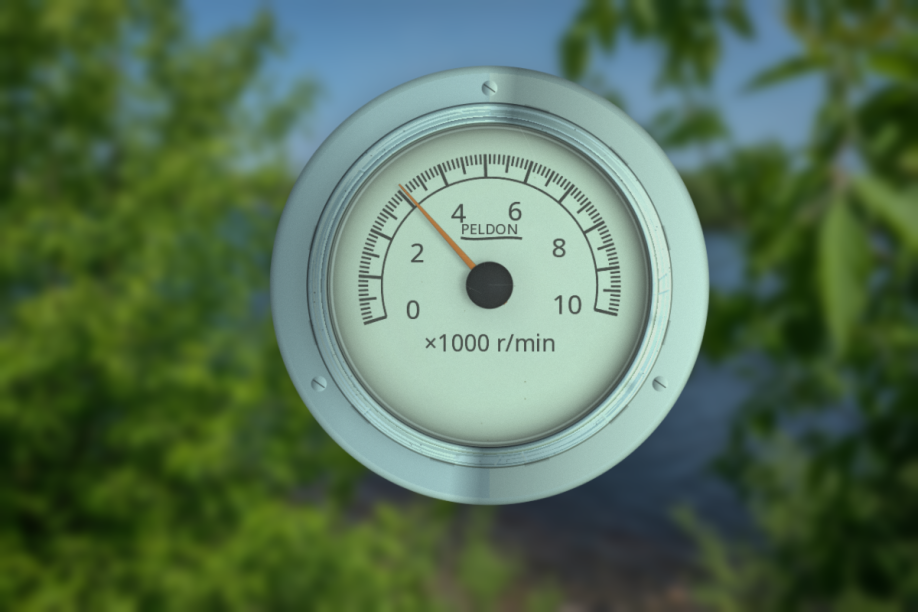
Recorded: 3100 rpm
